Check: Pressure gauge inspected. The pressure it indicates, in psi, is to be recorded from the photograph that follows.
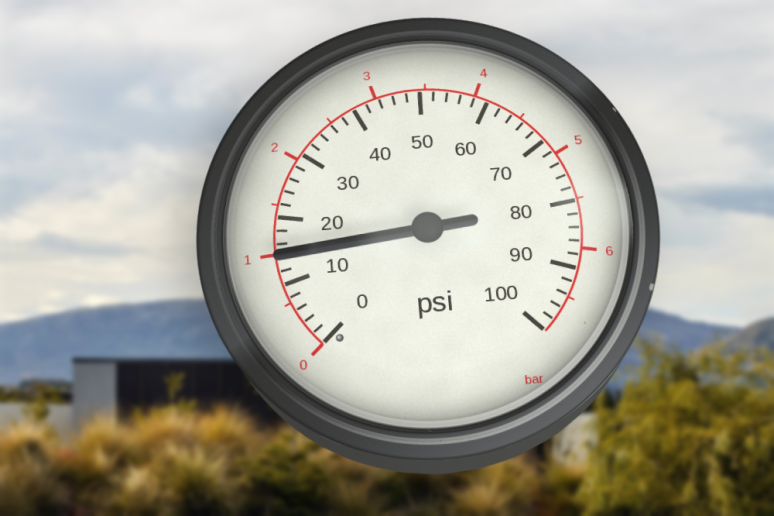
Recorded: 14 psi
